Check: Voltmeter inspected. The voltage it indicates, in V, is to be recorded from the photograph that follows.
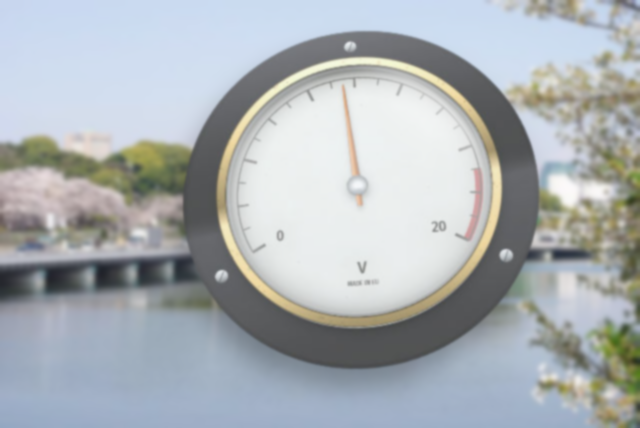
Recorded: 9.5 V
